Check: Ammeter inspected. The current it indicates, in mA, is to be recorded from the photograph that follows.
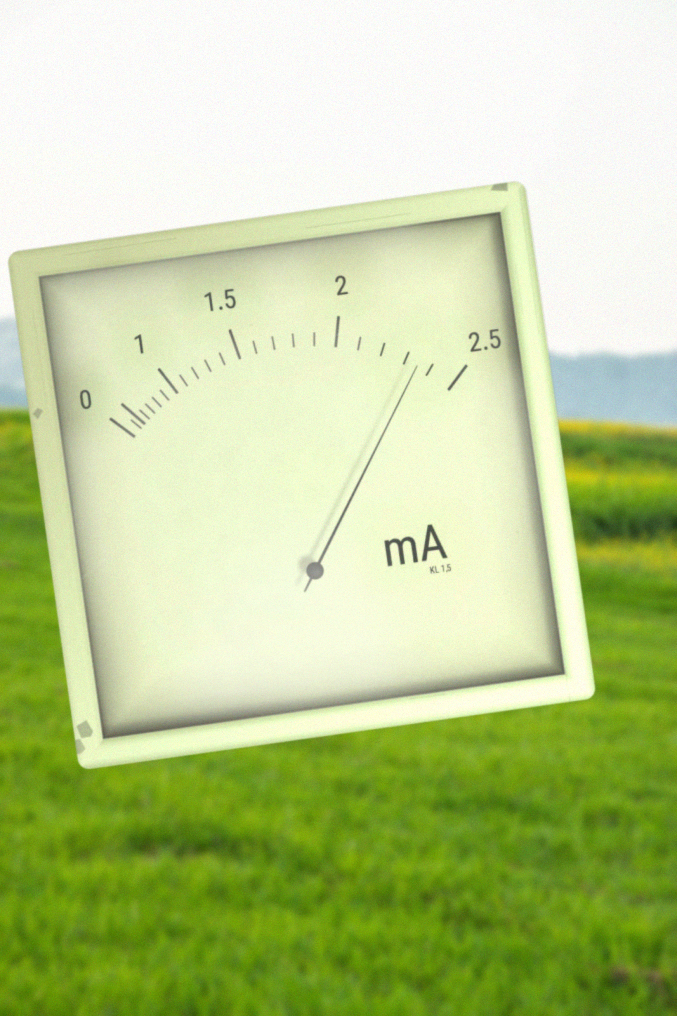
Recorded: 2.35 mA
